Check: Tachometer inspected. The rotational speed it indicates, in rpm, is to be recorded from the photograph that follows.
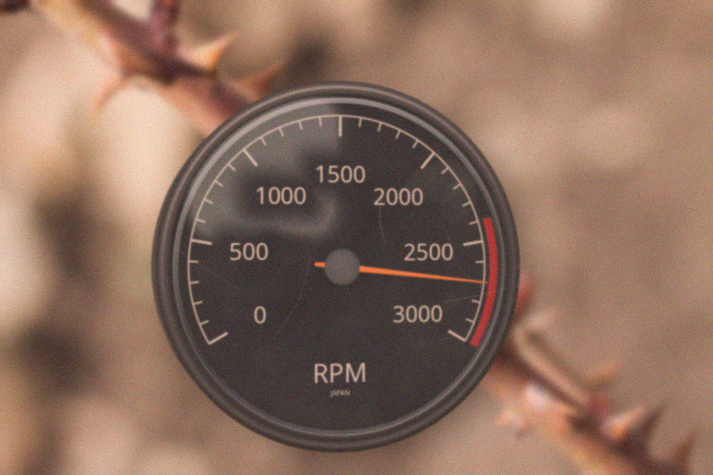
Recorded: 2700 rpm
